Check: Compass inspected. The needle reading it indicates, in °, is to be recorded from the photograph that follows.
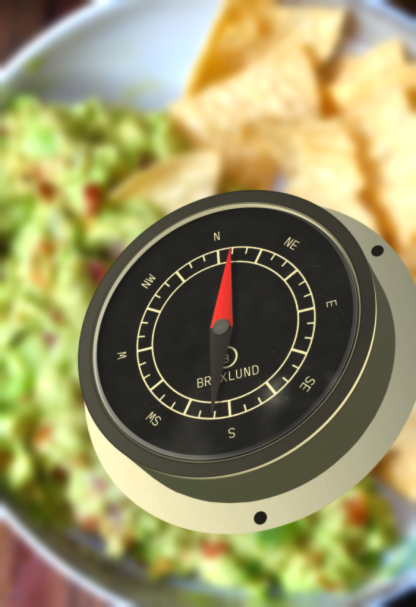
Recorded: 10 °
